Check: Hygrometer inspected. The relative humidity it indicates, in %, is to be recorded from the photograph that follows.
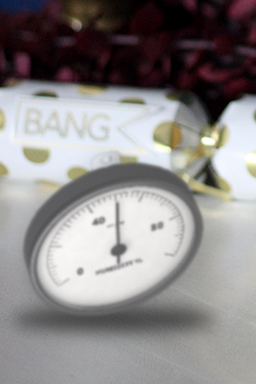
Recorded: 50 %
